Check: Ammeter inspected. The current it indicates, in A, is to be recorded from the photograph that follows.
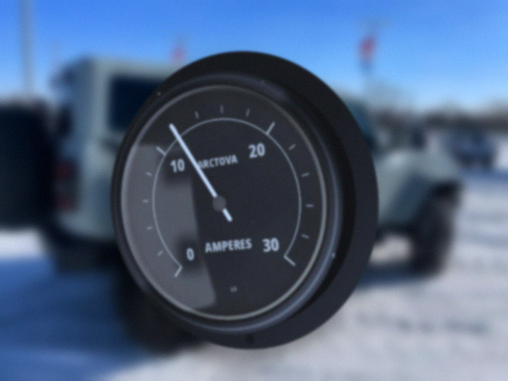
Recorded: 12 A
